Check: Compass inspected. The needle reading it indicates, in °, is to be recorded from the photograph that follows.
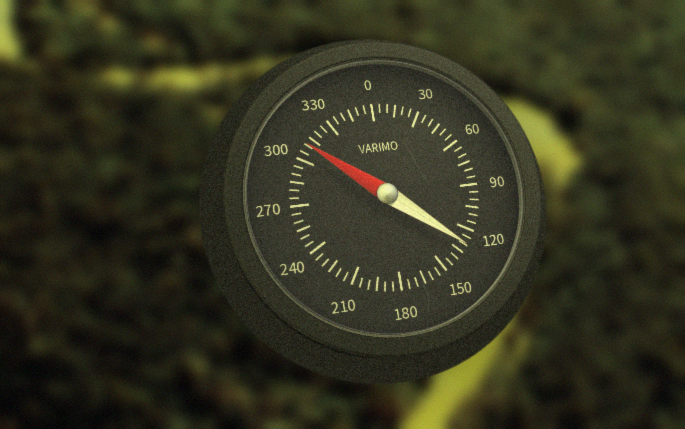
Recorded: 310 °
